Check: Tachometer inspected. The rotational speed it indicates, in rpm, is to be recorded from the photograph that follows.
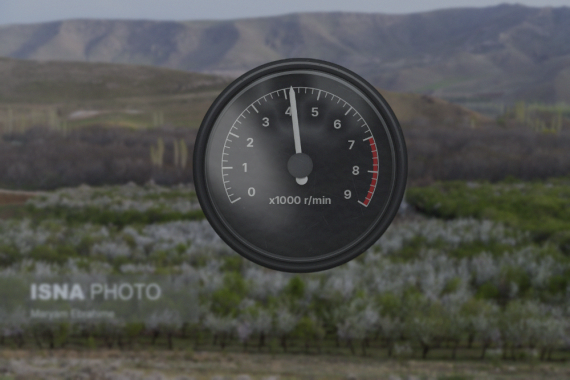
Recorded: 4200 rpm
